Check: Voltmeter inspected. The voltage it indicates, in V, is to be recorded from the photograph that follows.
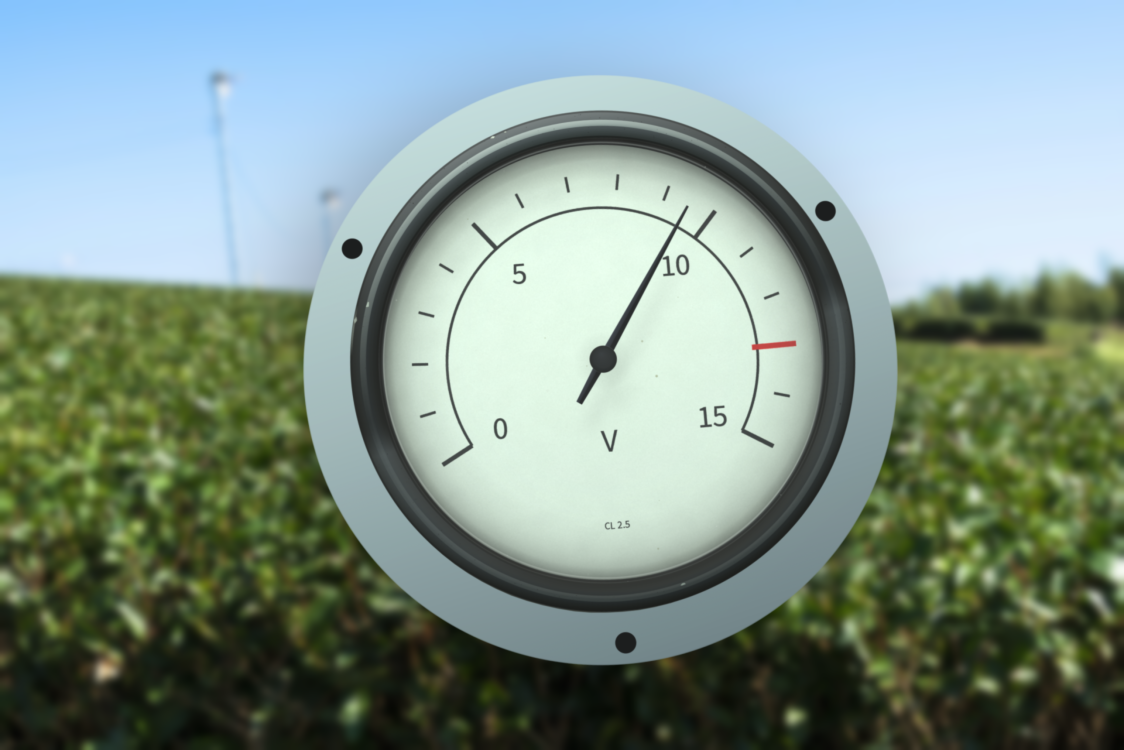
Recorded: 9.5 V
